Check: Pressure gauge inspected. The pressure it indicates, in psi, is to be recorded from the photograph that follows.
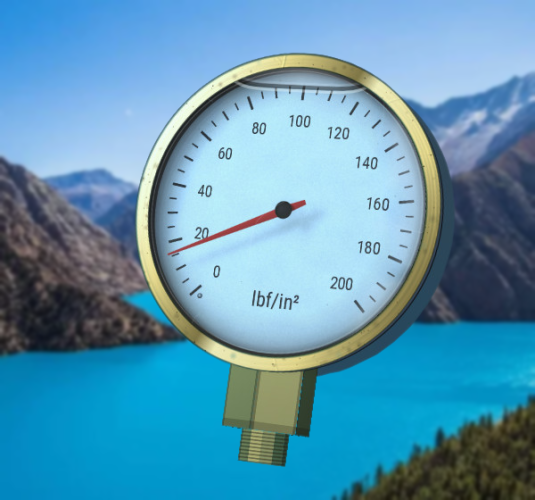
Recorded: 15 psi
